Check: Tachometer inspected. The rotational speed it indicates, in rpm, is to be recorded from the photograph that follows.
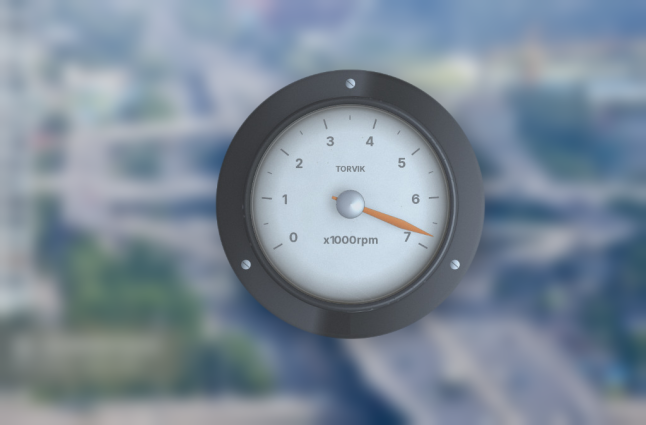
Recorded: 6750 rpm
